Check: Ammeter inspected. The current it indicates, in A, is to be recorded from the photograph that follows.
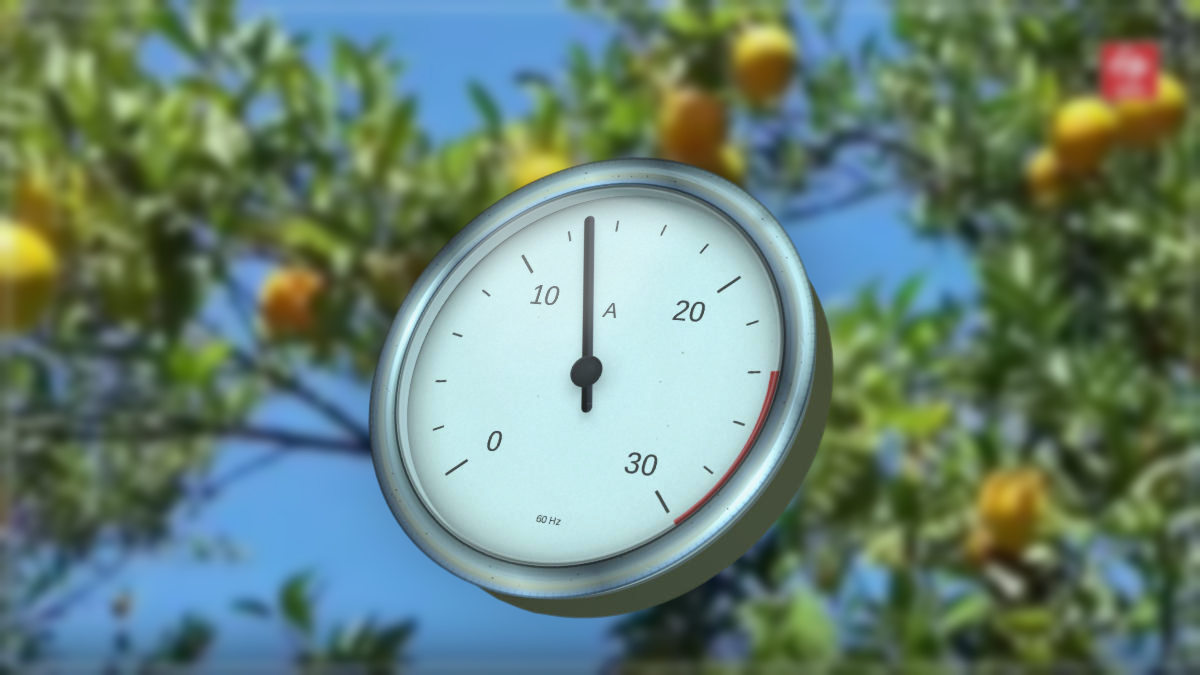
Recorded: 13 A
